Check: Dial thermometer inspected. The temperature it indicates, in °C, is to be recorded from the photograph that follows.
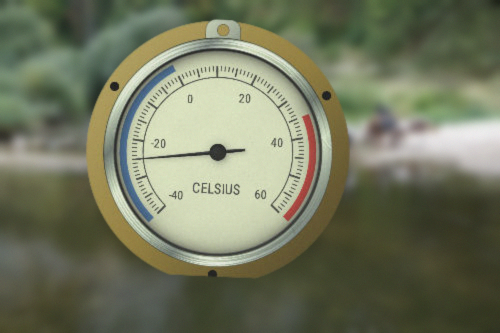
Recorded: -25 °C
